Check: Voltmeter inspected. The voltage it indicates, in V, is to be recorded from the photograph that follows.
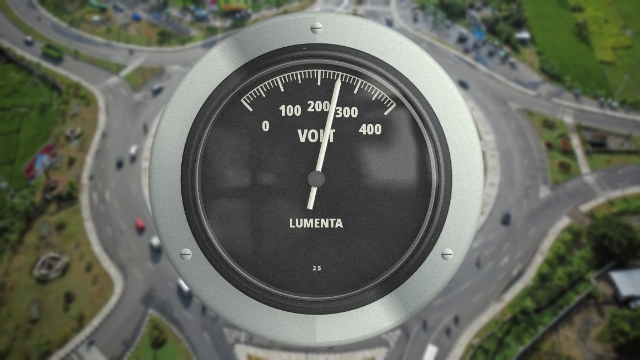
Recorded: 250 V
